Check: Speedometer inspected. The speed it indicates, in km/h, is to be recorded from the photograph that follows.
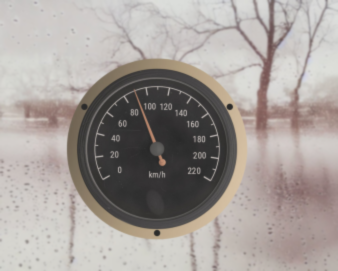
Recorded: 90 km/h
